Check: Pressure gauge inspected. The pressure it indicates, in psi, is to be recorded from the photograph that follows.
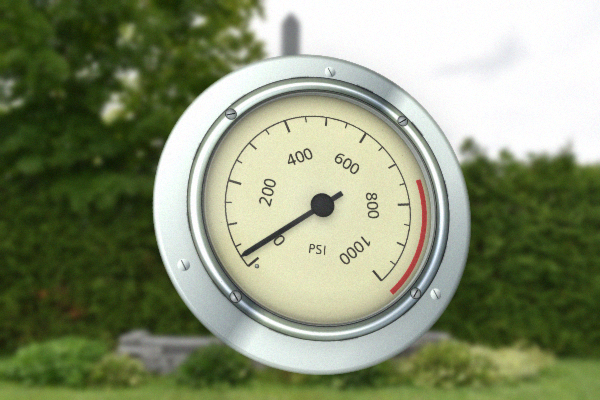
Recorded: 25 psi
